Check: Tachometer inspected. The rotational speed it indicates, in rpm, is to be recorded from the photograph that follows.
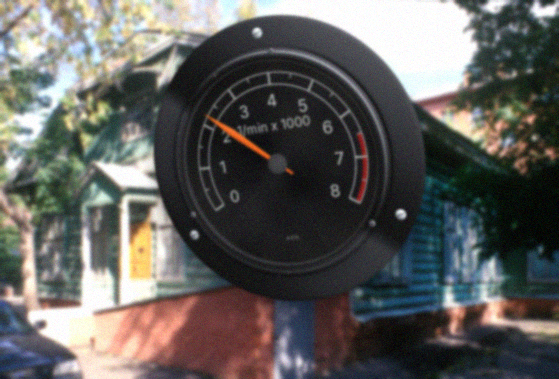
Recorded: 2250 rpm
